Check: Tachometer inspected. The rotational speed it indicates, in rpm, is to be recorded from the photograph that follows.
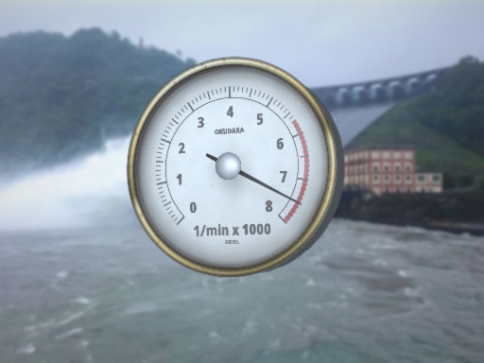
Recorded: 7500 rpm
